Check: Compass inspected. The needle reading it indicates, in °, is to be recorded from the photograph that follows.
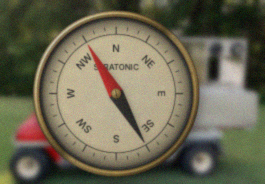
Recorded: 330 °
